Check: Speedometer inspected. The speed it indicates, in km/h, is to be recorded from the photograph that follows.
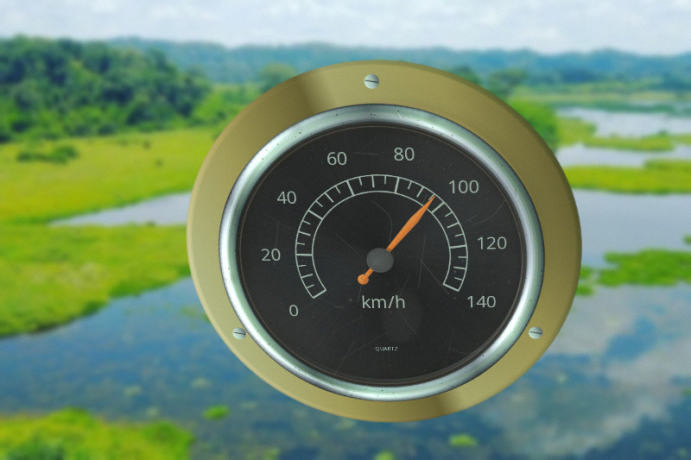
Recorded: 95 km/h
